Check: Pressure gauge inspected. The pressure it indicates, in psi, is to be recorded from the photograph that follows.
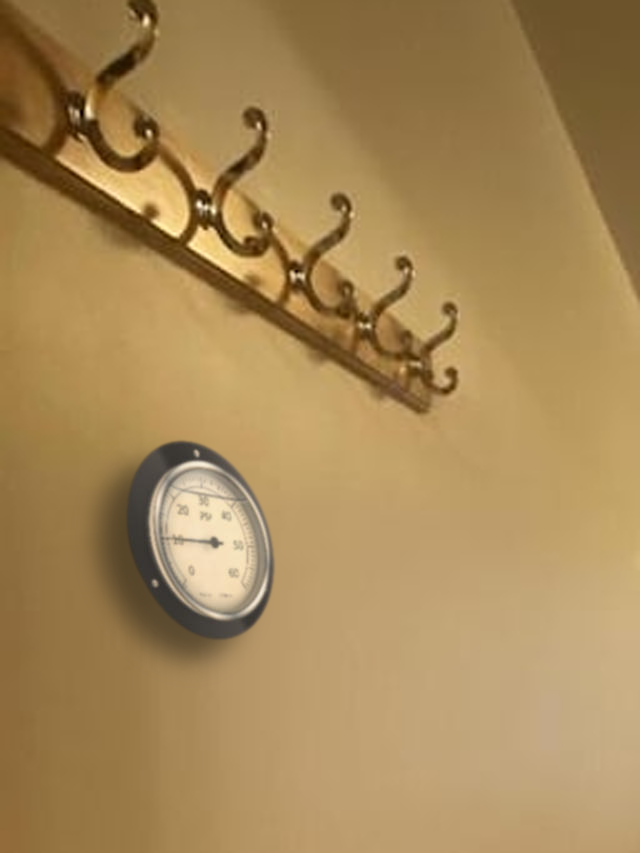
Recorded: 10 psi
